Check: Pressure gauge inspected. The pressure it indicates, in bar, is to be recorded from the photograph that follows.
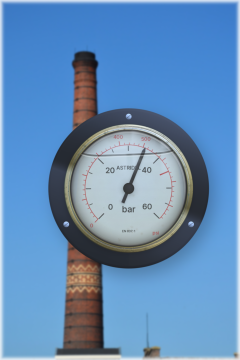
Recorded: 35 bar
